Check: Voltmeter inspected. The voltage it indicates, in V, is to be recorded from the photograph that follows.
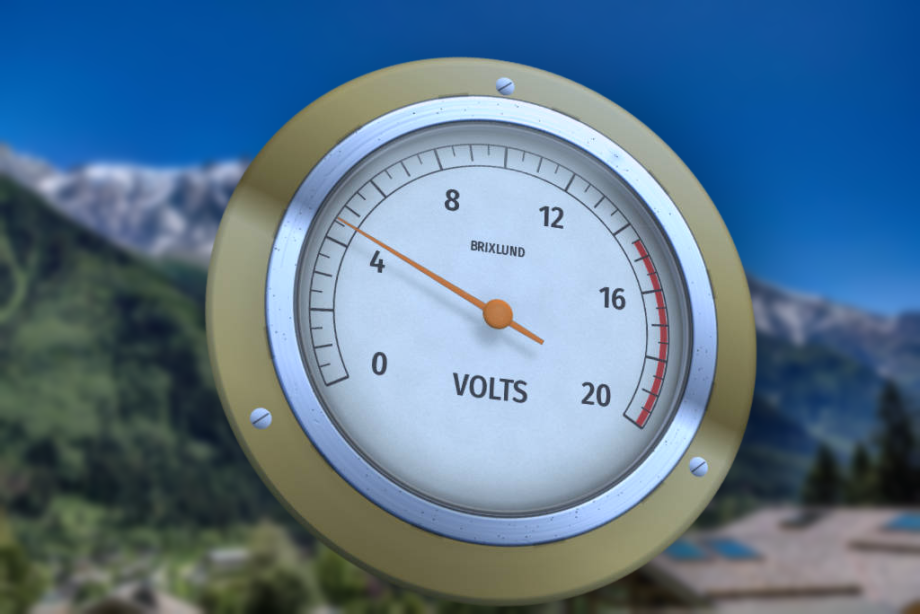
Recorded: 4.5 V
